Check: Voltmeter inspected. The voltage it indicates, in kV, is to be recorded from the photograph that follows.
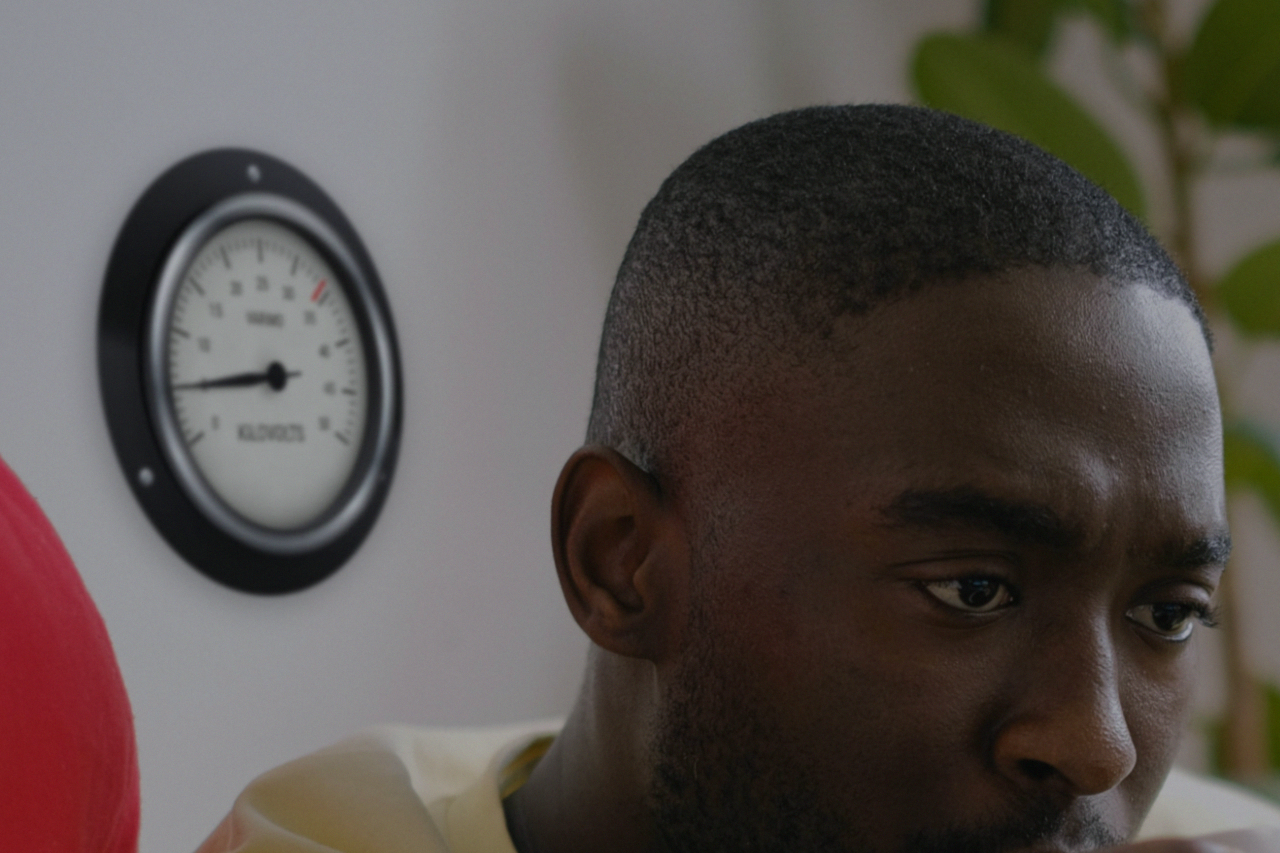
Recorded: 5 kV
